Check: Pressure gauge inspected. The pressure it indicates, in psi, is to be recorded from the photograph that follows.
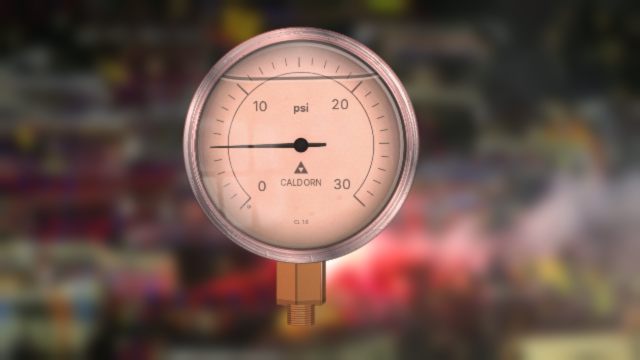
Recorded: 5 psi
